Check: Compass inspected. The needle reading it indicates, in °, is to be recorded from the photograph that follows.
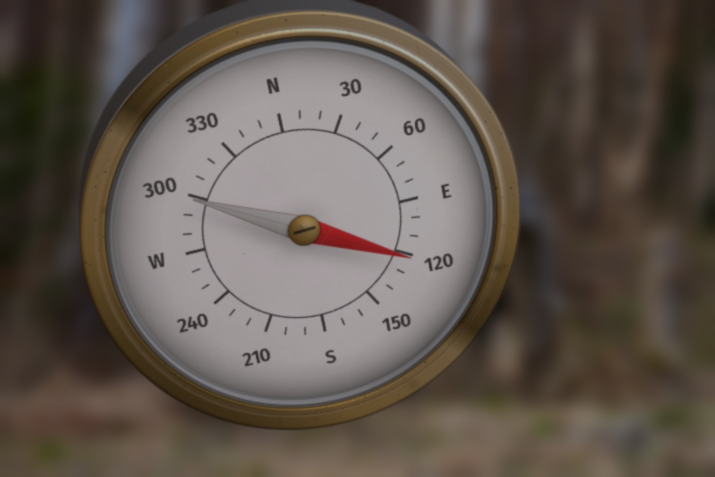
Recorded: 120 °
